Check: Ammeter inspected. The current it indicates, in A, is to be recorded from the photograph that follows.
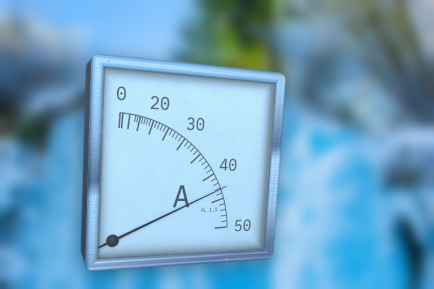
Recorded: 43 A
